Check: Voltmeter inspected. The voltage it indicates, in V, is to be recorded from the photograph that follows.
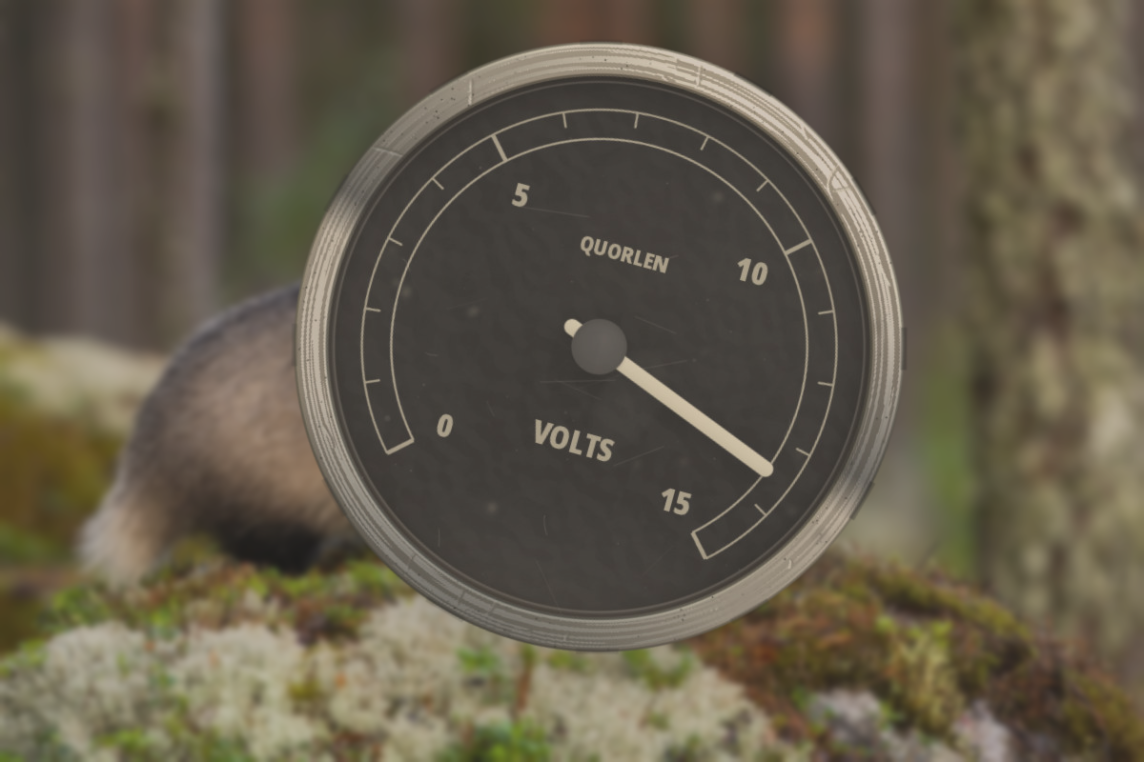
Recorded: 13.5 V
